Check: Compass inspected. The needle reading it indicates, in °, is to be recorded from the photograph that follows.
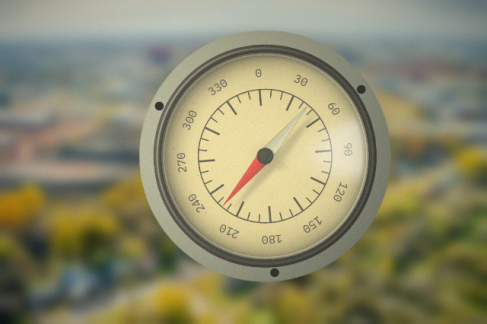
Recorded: 225 °
